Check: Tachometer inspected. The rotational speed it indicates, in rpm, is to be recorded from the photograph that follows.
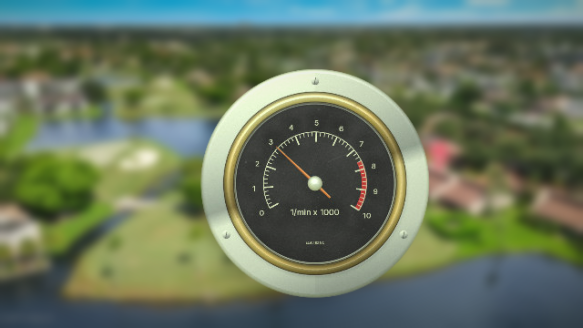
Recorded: 3000 rpm
